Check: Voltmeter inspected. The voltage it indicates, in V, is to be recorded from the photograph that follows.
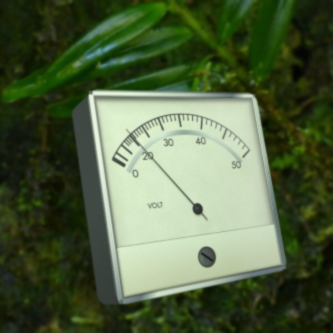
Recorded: 20 V
